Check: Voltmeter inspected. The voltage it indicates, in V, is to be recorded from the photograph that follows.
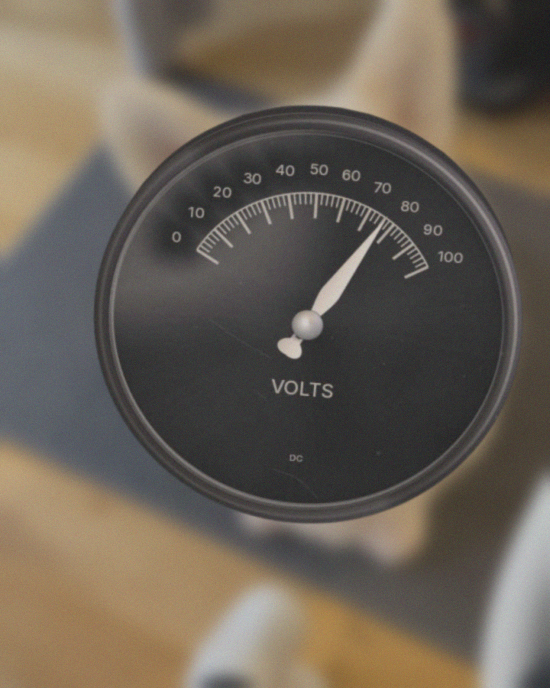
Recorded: 76 V
